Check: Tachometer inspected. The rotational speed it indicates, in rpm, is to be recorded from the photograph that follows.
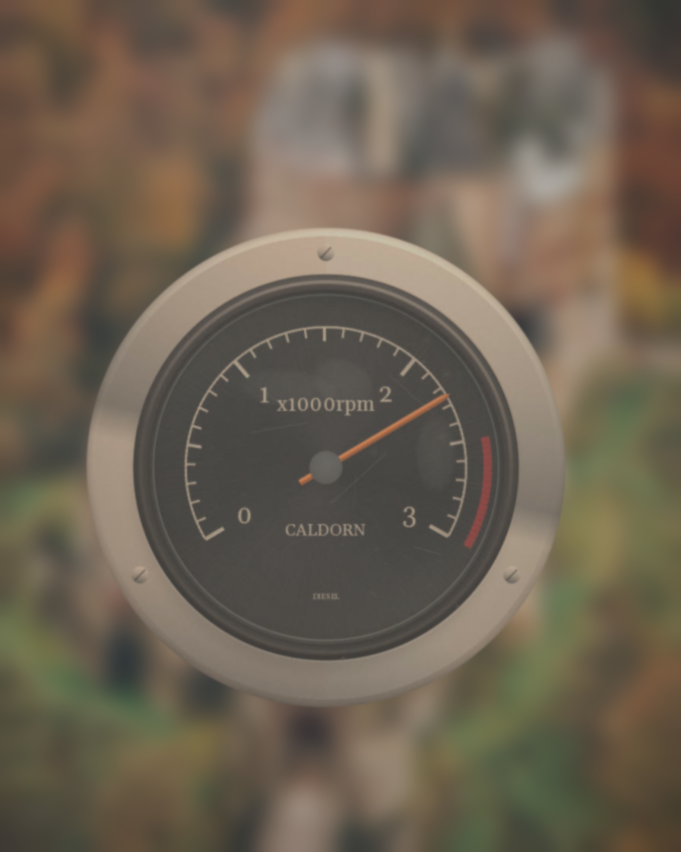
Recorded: 2250 rpm
